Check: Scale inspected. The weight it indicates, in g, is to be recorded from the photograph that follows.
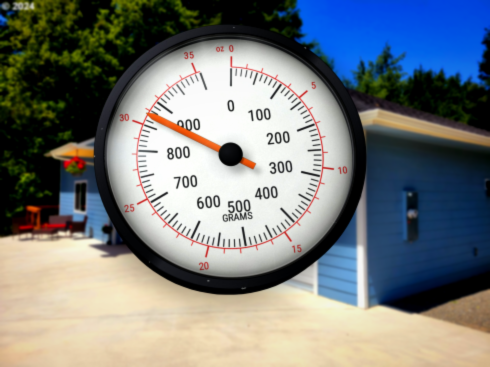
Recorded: 870 g
